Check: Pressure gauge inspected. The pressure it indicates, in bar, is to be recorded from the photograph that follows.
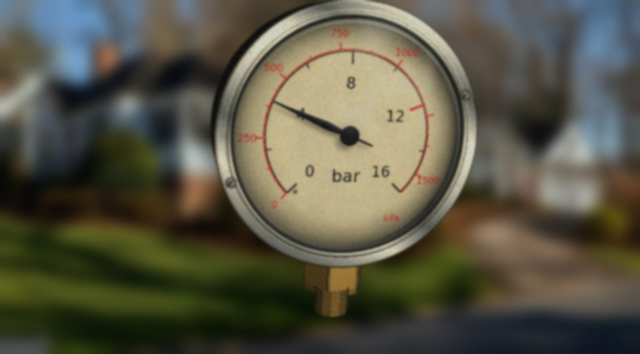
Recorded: 4 bar
